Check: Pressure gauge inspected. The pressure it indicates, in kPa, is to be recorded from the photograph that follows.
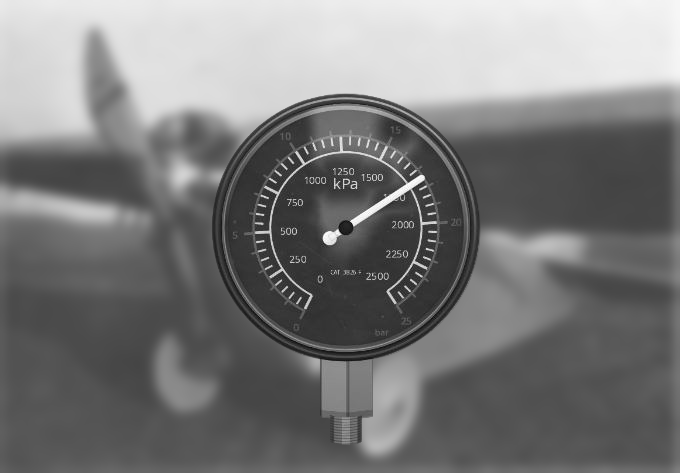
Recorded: 1750 kPa
